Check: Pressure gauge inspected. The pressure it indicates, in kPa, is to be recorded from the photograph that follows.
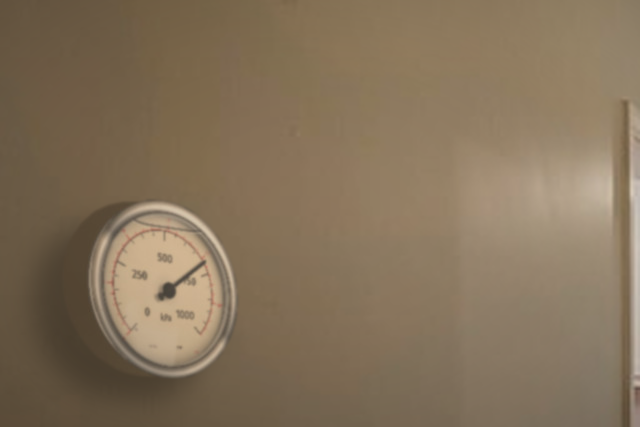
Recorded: 700 kPa
